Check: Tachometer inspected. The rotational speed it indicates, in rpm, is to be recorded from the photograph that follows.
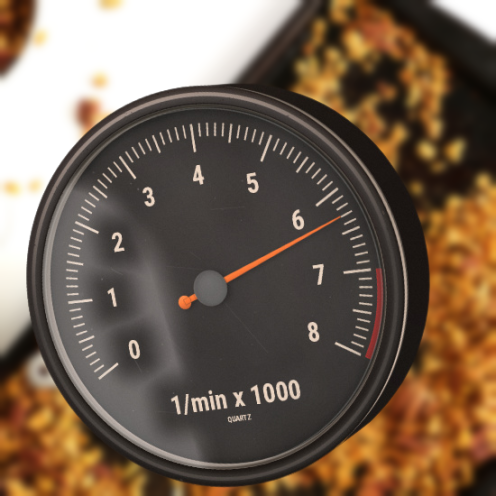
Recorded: 6300 rpm
